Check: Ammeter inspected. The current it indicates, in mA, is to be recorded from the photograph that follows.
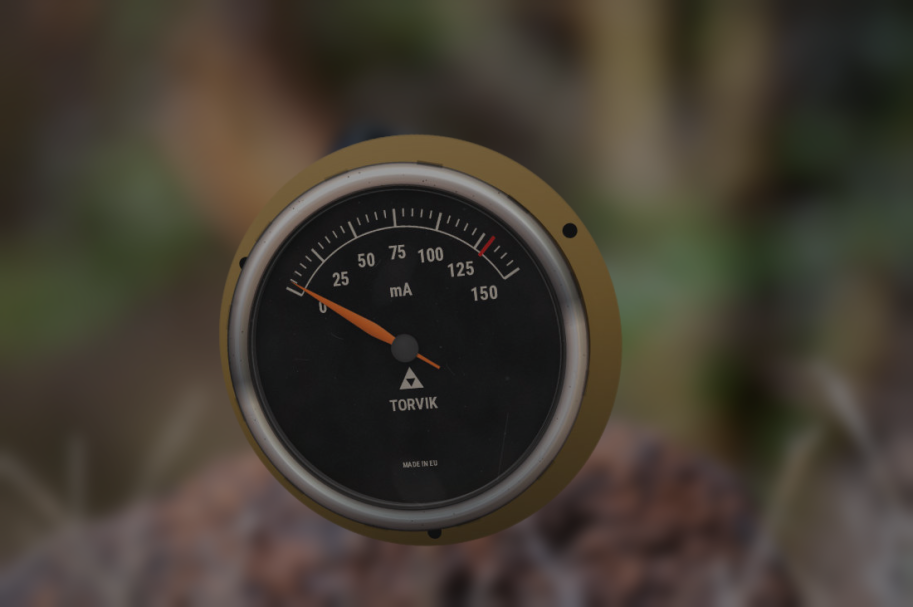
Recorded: 5 mA
